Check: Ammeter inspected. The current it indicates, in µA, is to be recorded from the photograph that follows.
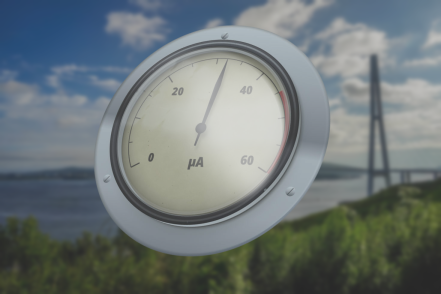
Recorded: 32.5 µA
